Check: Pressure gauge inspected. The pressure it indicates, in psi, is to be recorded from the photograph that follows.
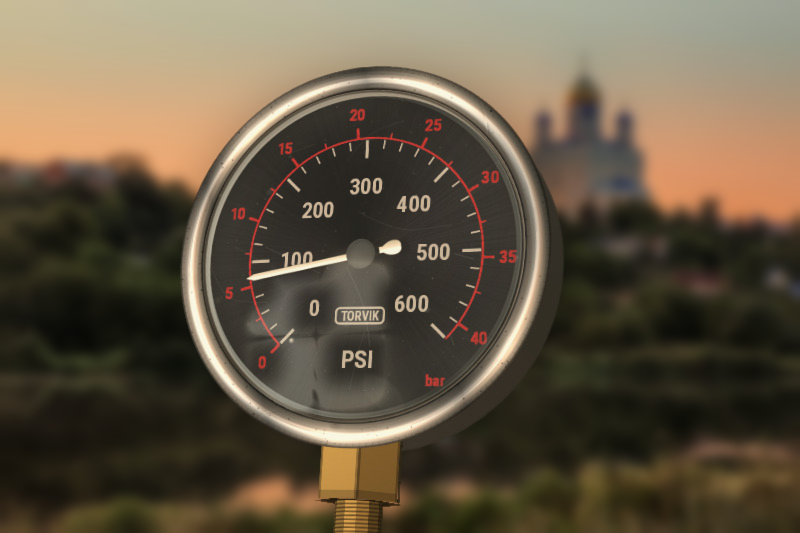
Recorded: 80 psi
